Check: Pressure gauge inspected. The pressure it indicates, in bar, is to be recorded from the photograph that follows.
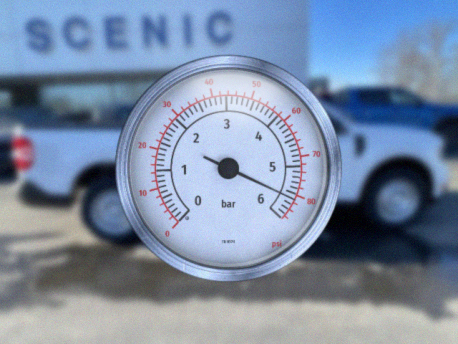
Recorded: 5.6 bar
